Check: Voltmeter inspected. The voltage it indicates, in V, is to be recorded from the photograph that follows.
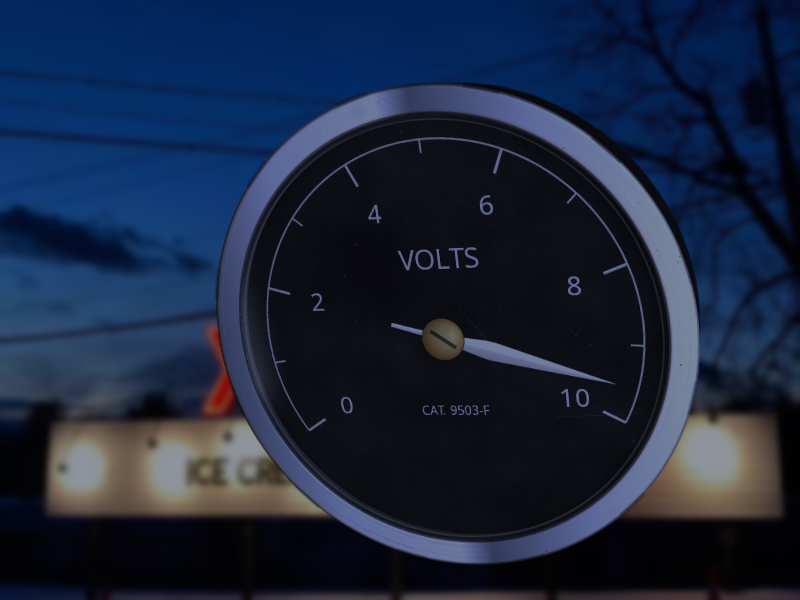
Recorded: 9.5 V
